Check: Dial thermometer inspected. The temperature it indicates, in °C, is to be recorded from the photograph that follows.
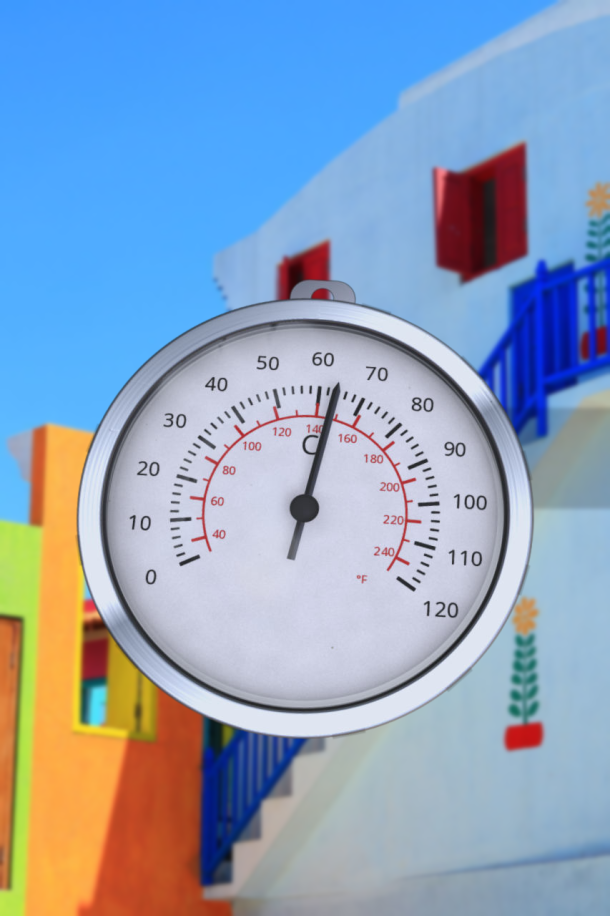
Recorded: 64 °C
